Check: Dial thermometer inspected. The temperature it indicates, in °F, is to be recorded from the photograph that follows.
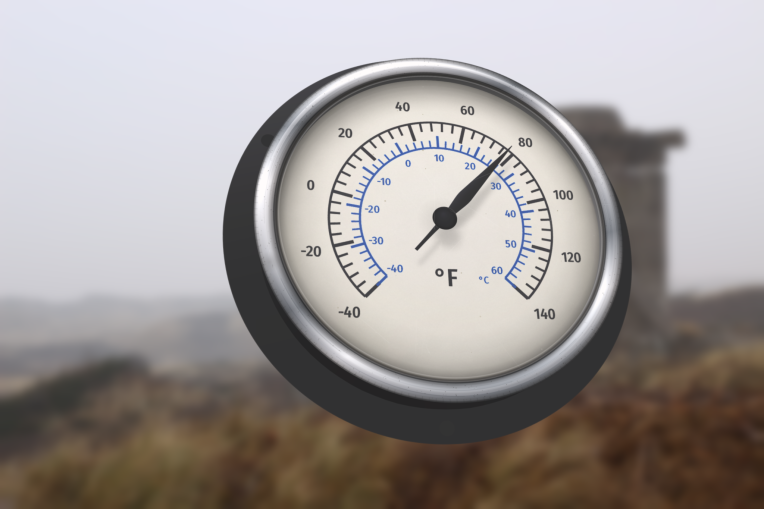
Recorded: 78 °F
